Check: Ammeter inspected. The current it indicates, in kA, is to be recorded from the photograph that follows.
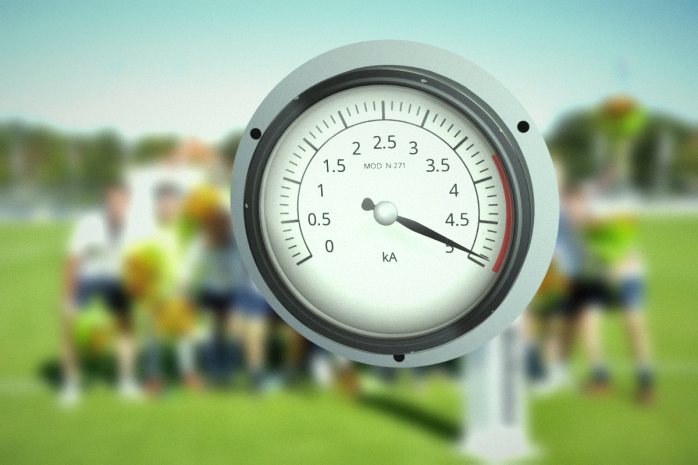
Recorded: 4.9 kA
